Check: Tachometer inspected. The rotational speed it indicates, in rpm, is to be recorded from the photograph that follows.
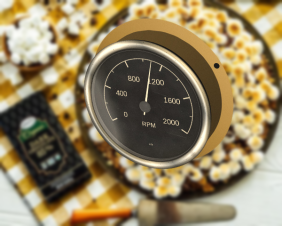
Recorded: 1100 rpm
